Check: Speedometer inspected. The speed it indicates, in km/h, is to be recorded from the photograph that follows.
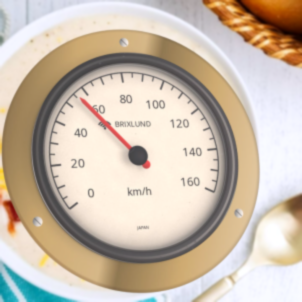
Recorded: 55 km/h
